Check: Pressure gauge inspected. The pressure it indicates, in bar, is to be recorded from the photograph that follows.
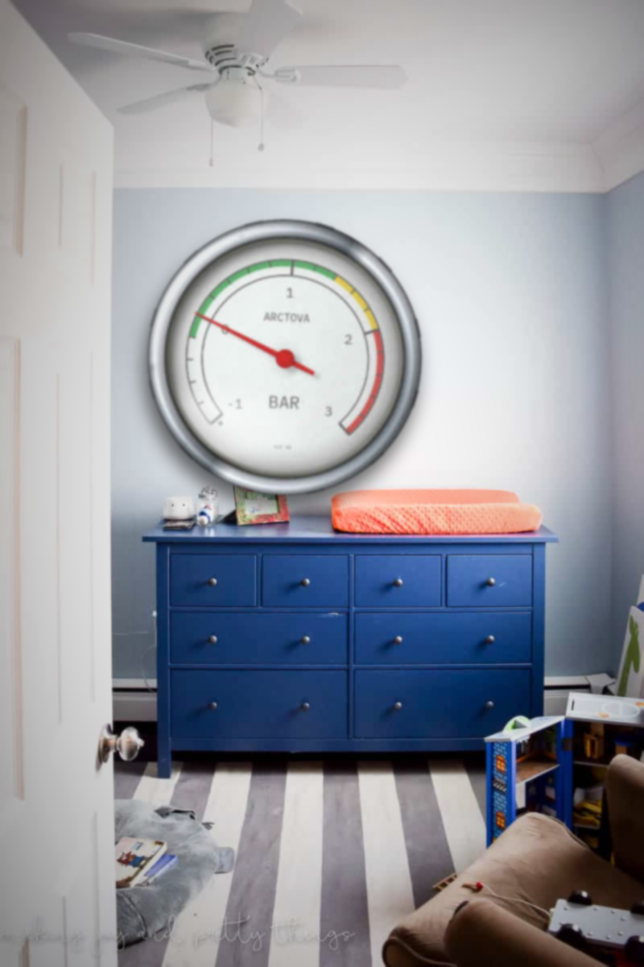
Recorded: 0 bar
